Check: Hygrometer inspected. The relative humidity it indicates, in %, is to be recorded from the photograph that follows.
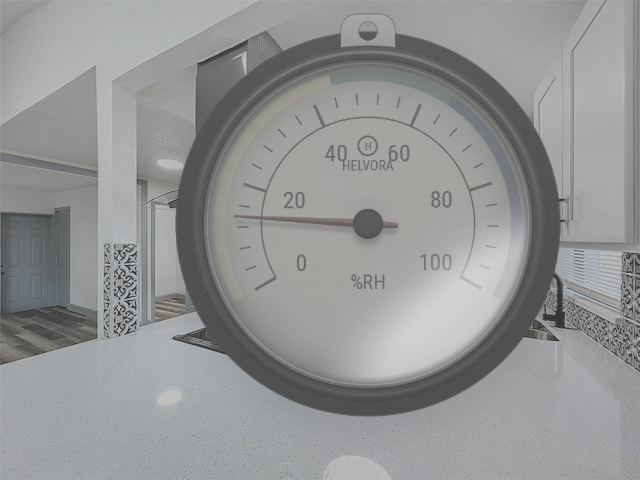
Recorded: 14 %
